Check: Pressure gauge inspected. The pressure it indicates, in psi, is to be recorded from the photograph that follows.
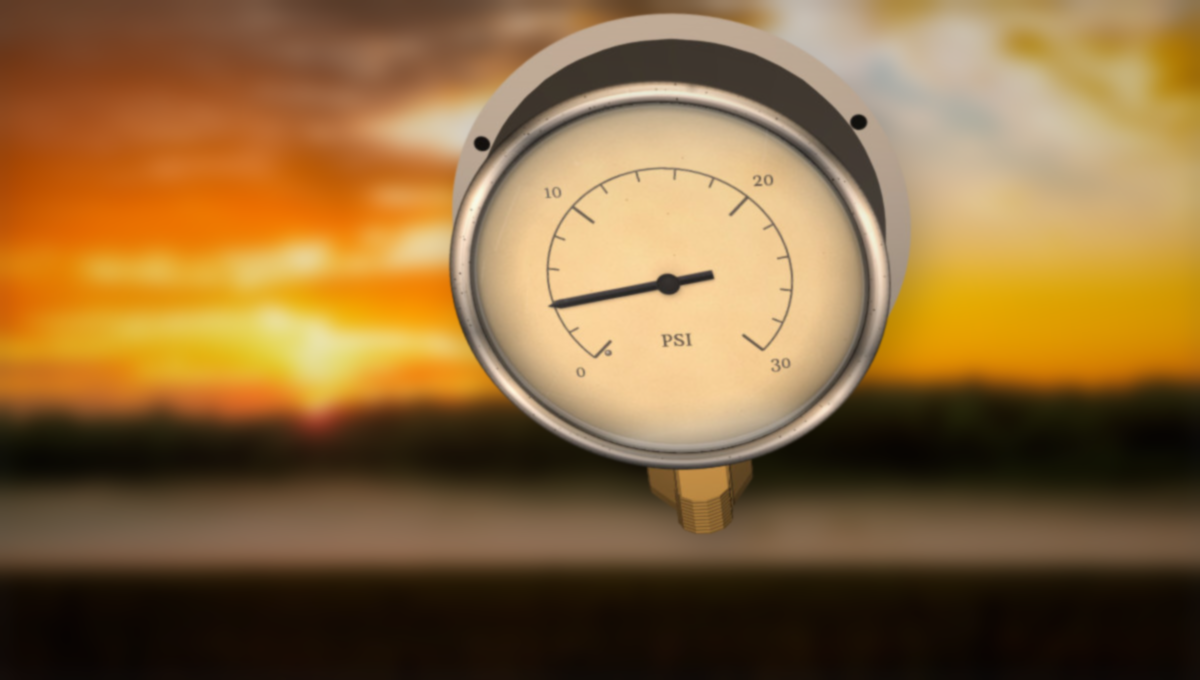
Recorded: 4 psi
